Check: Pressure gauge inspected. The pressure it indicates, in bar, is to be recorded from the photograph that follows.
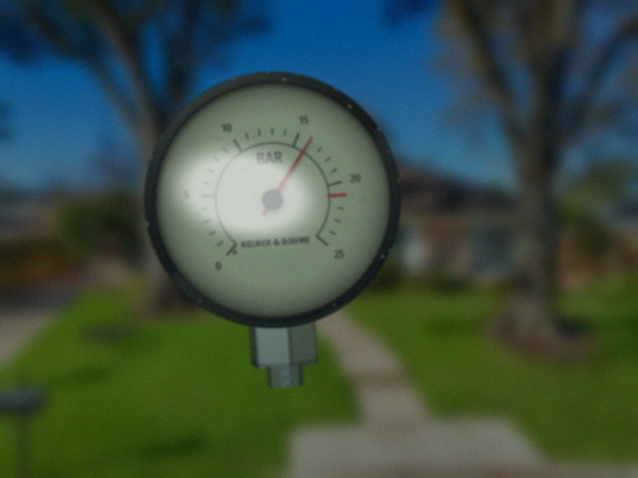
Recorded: 16 bar
